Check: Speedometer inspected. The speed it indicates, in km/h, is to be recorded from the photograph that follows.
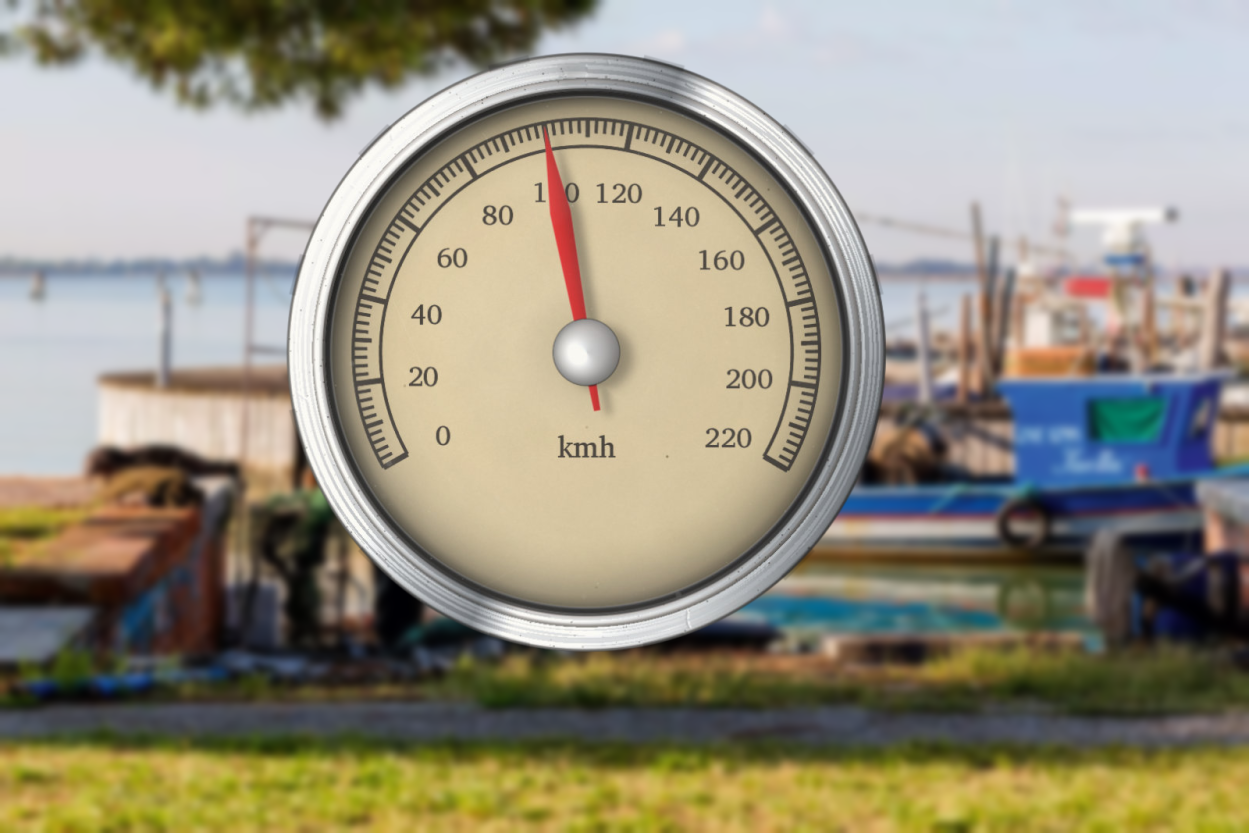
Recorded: 100 km/h
